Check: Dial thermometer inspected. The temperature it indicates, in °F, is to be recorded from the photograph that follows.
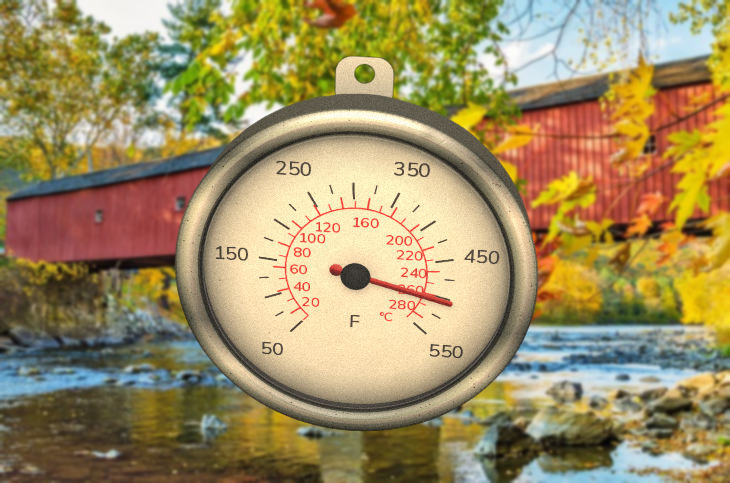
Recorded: 500 °F
